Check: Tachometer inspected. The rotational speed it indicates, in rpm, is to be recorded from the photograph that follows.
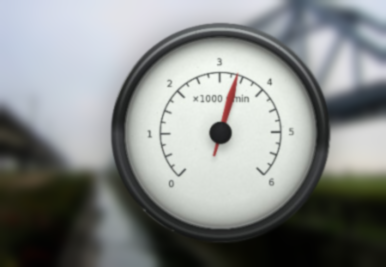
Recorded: 3375 rpm
